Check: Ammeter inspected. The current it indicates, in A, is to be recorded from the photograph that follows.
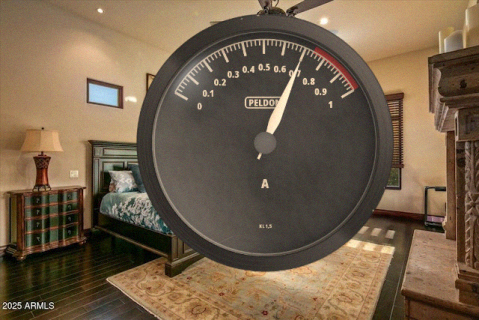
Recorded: 0.7 A
